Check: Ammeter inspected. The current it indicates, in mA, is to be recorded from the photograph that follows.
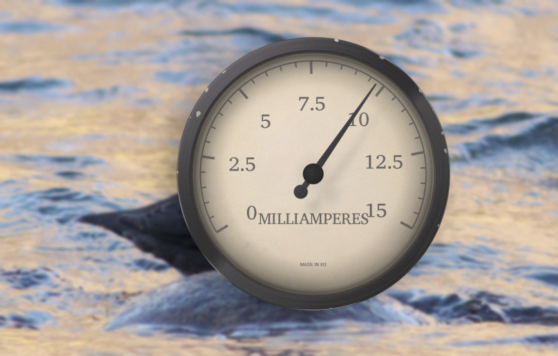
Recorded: 9.75 mA
